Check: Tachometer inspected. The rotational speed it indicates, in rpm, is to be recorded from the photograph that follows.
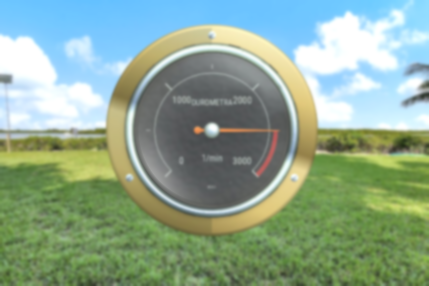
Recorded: 2500 rpm
